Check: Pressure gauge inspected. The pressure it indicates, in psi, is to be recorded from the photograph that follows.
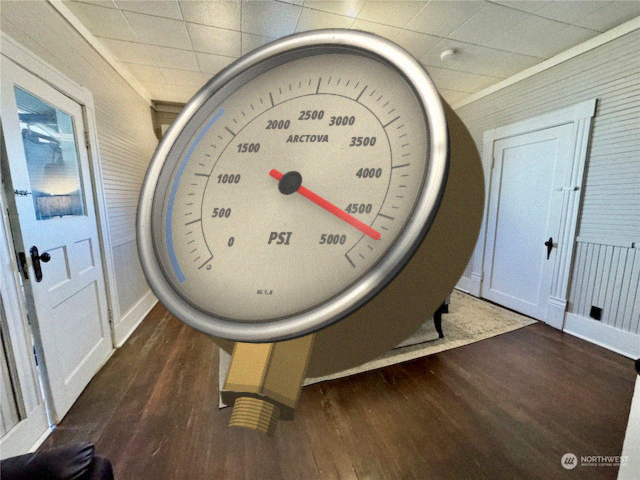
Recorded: 4700 psi
